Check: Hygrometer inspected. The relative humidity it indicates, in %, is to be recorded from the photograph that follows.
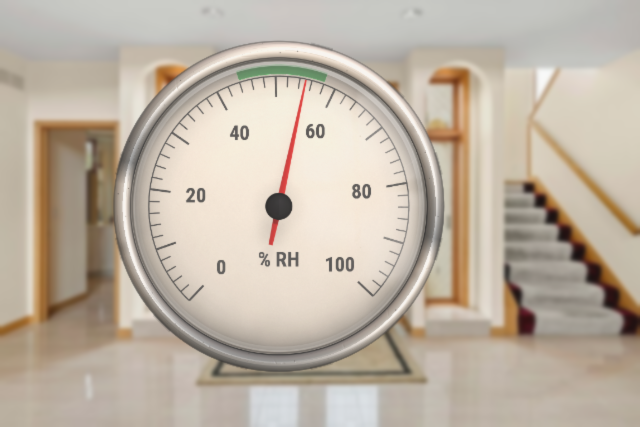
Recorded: 55 %
